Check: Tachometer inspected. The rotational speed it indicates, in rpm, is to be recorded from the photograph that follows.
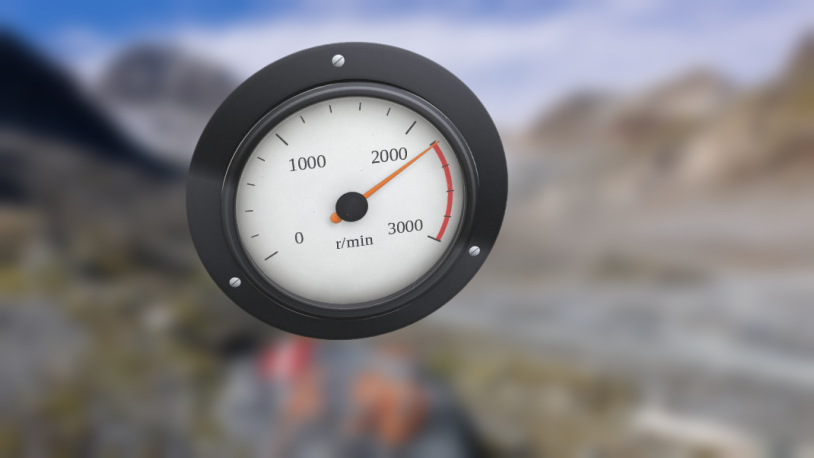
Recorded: 2200 rpm
